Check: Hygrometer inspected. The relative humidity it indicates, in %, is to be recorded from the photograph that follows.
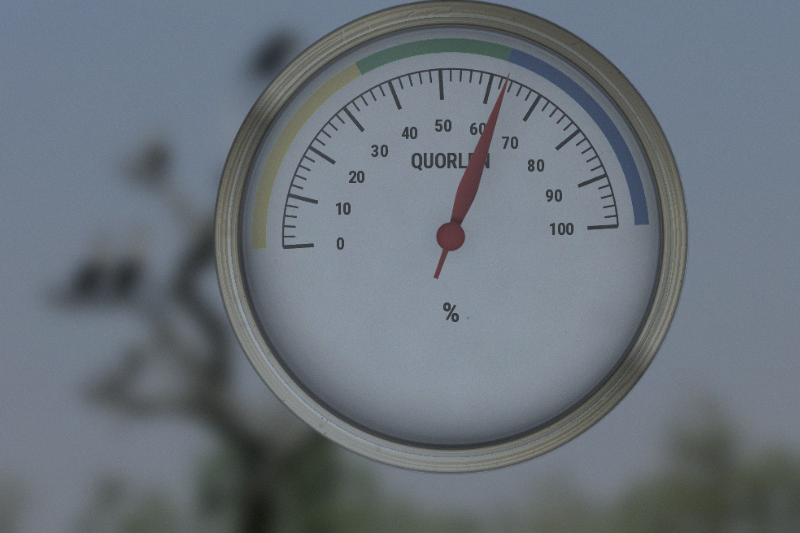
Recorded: 63 %
